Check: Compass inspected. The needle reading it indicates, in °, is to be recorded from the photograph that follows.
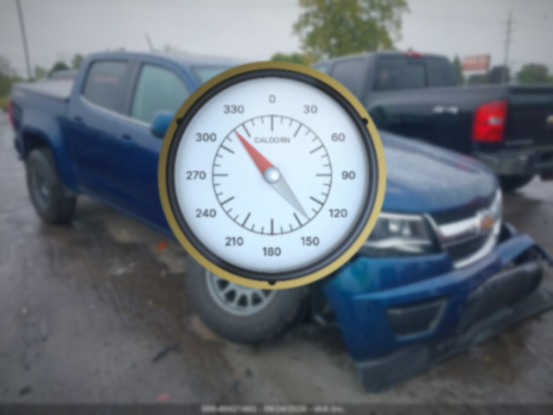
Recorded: 320 °
